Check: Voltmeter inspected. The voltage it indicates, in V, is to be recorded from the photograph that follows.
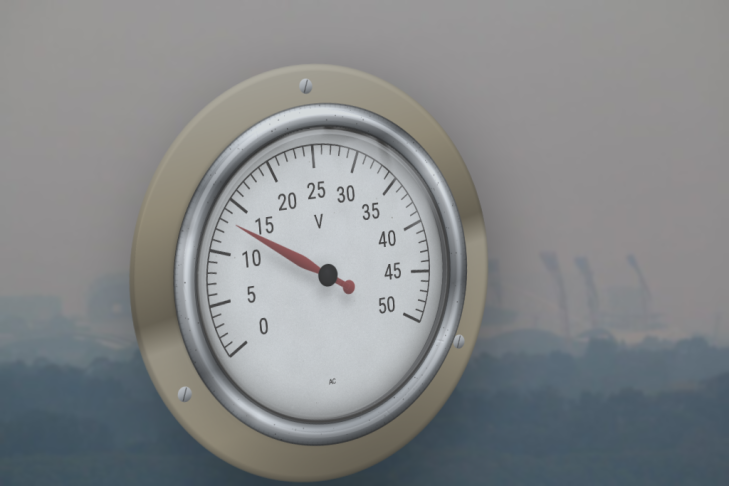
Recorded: 13 V
